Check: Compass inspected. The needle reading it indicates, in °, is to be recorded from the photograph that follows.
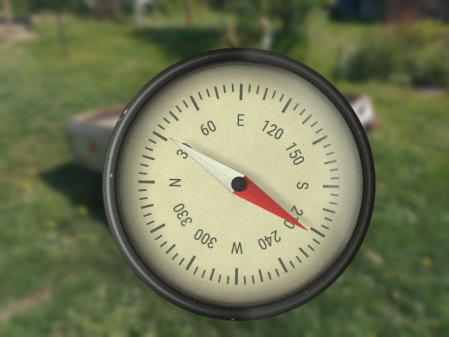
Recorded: 212.5 °
